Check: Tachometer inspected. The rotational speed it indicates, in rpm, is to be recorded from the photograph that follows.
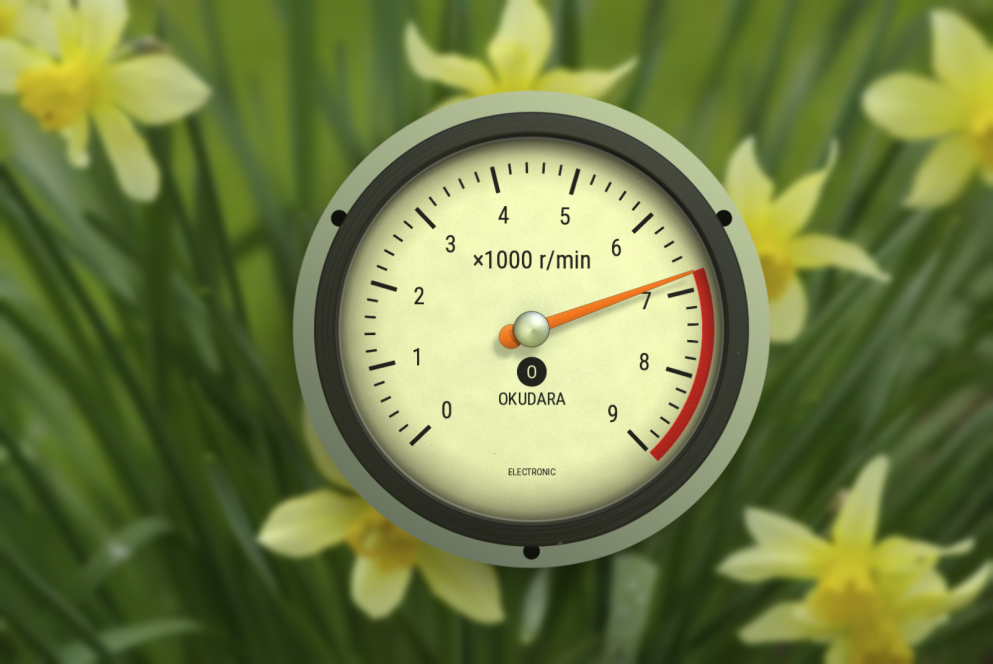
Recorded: 6800 rpm
